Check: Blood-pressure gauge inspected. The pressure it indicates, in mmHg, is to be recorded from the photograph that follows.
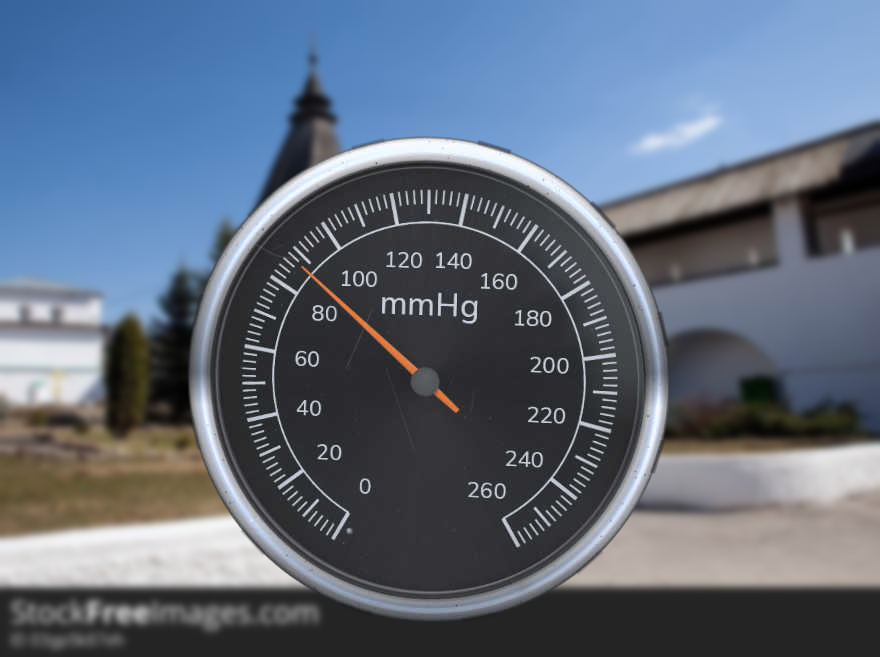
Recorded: 88 mmHg
